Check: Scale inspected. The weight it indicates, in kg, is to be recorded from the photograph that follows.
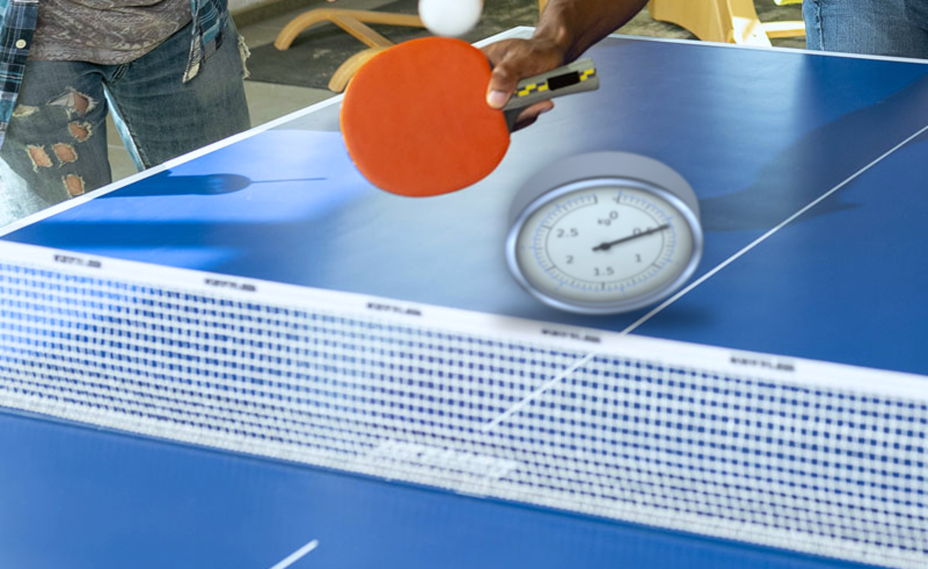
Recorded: 0.5 kg
